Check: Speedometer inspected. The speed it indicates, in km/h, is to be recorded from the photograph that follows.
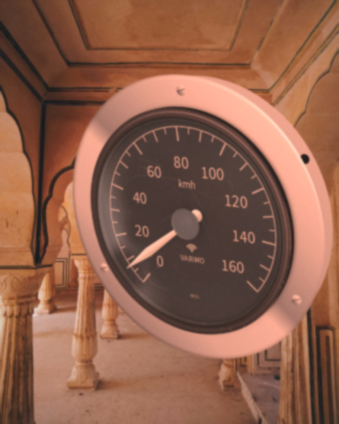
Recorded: 7.5 km/h
